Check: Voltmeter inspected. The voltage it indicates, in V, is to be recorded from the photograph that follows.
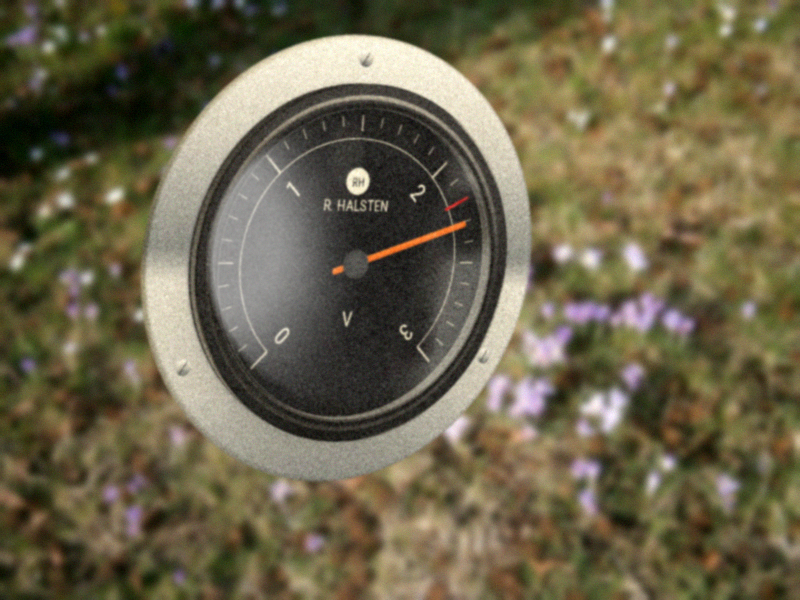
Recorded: 2.3 V
